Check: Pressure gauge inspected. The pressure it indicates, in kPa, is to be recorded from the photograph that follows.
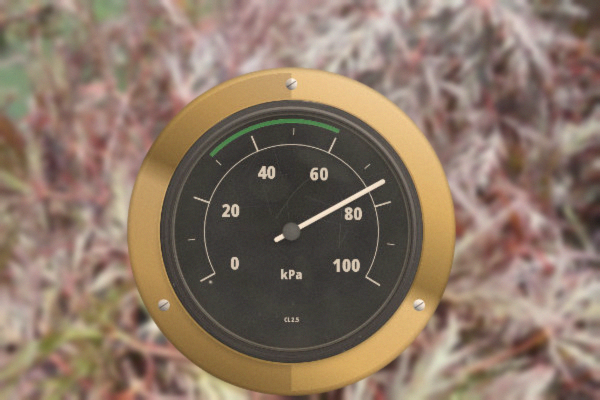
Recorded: 75 kPa
